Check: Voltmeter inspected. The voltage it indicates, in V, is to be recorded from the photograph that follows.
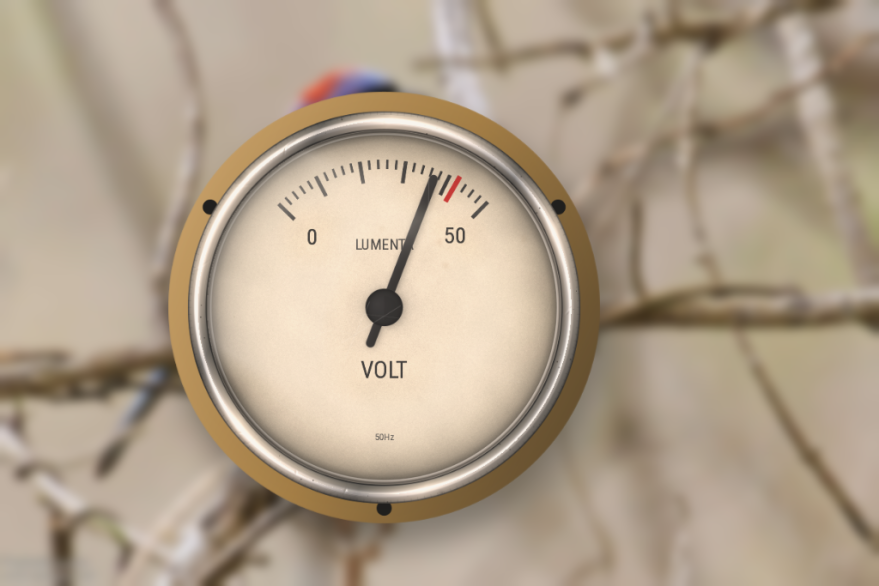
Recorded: 37 V
